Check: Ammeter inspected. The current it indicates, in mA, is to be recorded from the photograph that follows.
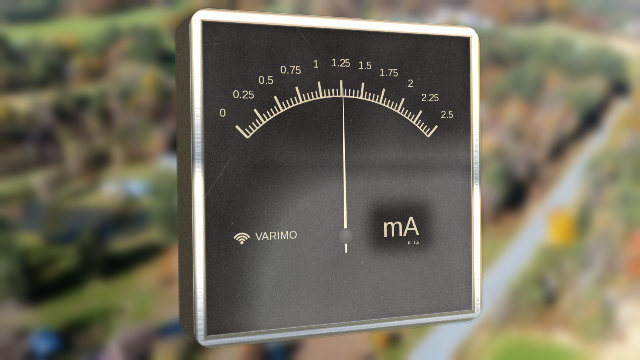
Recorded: 1.25 mA
